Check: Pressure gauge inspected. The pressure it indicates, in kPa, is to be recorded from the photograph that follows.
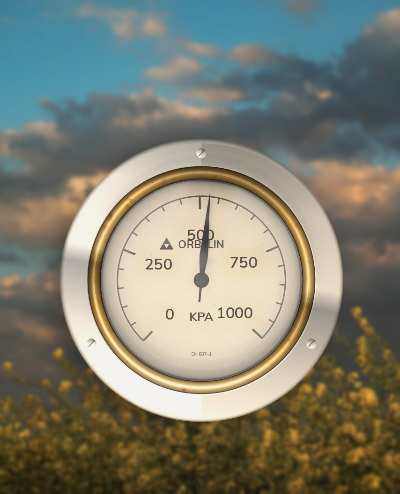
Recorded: 525 kPa
